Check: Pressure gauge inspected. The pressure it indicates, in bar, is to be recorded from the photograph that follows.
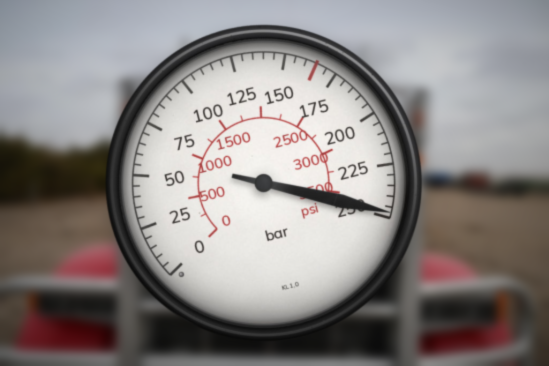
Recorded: 247.5 bar
